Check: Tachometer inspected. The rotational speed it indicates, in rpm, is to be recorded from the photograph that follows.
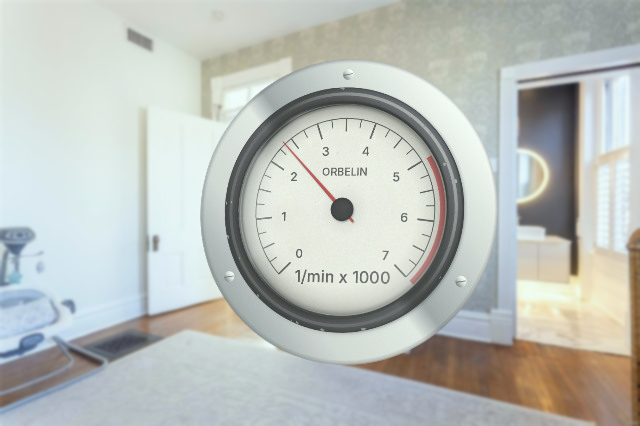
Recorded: 2375 rpm
